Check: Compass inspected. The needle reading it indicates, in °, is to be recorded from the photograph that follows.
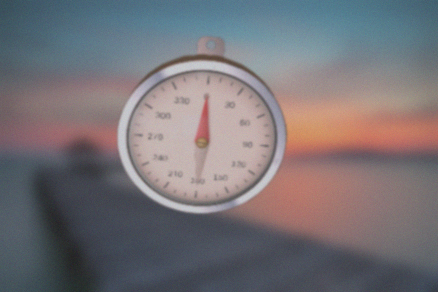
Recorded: 0 °
